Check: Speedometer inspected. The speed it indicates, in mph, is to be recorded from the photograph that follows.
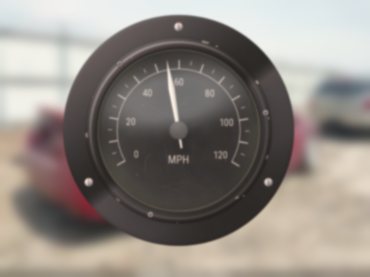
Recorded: 55 mph
